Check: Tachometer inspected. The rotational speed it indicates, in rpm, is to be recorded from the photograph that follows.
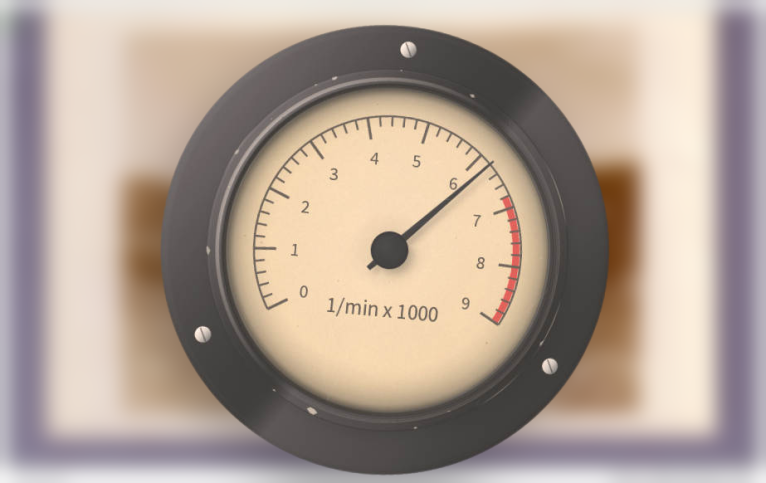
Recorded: 6200 rpm
